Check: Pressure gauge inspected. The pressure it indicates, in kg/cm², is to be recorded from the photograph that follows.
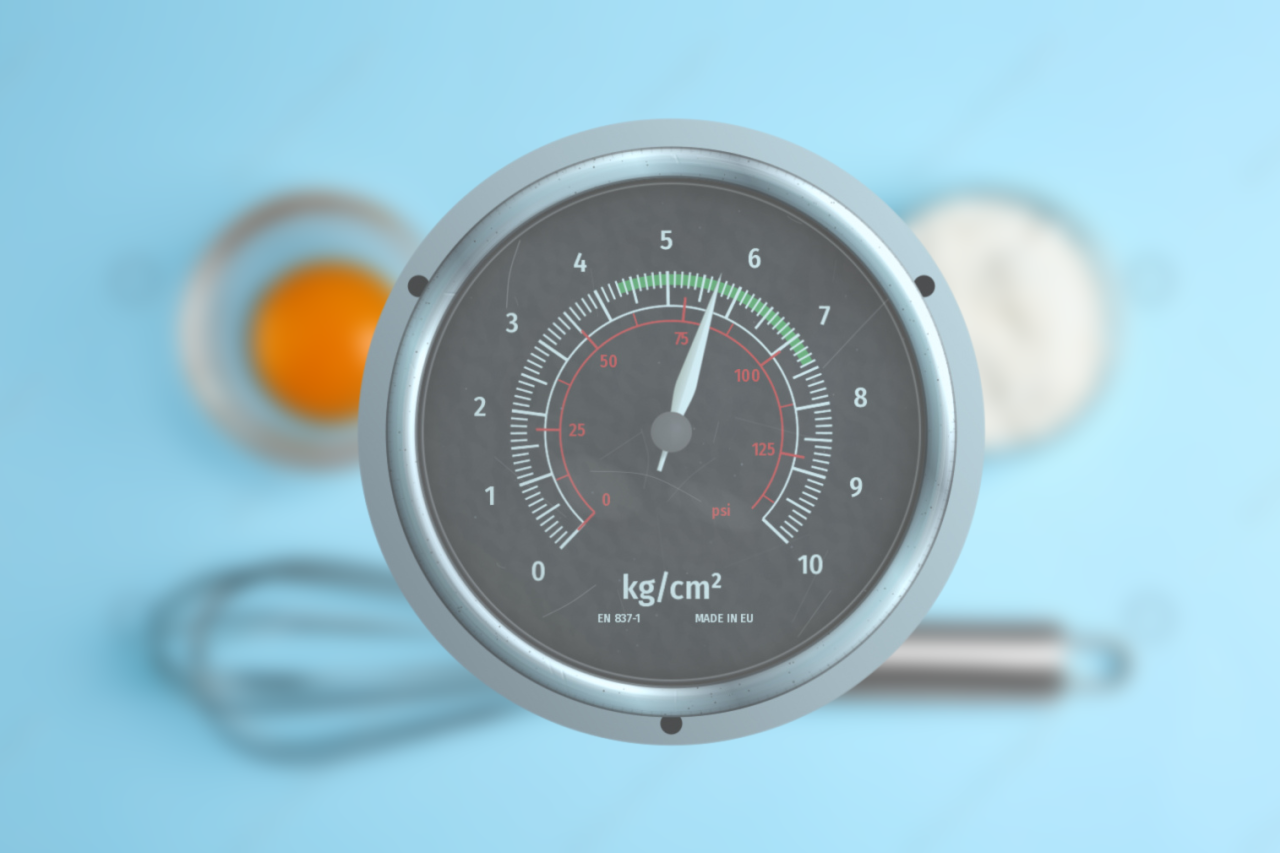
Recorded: 5.7 kg/cm²
